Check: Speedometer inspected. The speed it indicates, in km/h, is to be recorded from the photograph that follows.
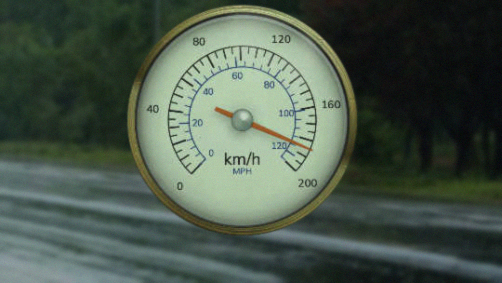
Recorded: 185 km/h
